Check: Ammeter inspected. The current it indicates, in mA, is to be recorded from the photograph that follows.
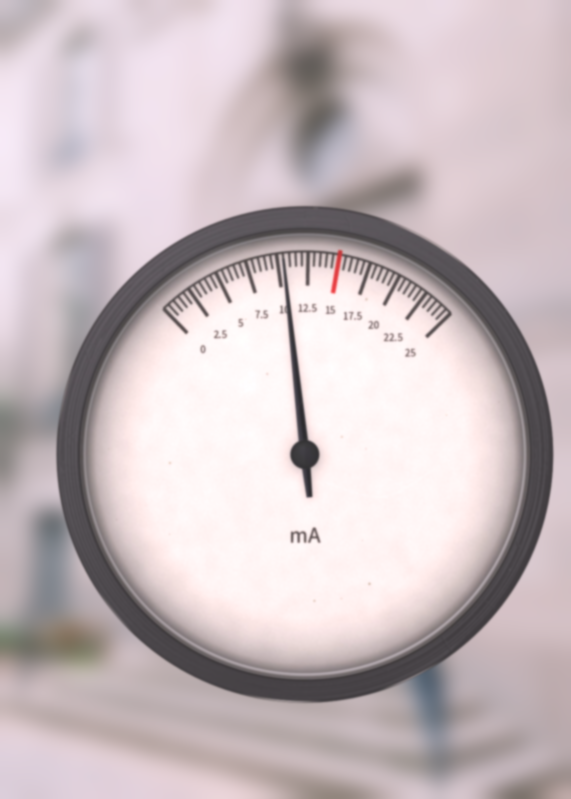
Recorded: 10.5 mA
